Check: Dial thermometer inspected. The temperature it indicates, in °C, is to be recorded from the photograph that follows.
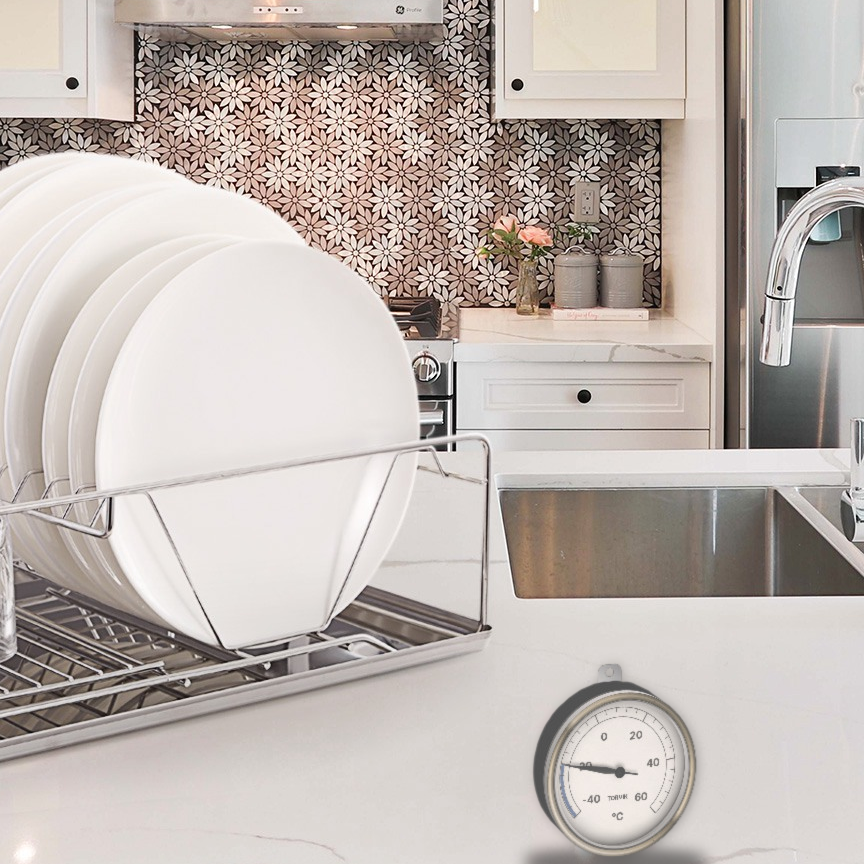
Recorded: -20 °C
